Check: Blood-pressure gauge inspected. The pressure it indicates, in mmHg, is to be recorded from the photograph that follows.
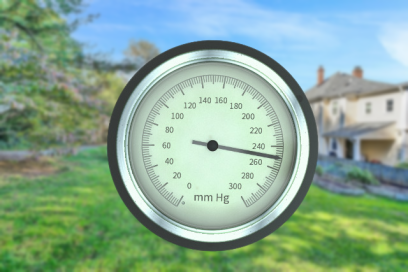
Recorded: 250 mmHg
